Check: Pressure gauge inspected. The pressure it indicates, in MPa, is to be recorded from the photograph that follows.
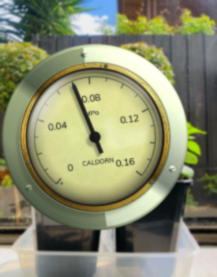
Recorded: 0.07 MPa
